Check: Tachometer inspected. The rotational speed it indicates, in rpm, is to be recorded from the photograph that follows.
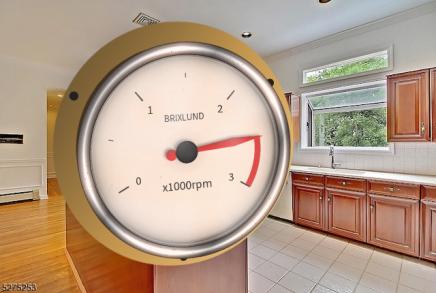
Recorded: 2500 rpm
